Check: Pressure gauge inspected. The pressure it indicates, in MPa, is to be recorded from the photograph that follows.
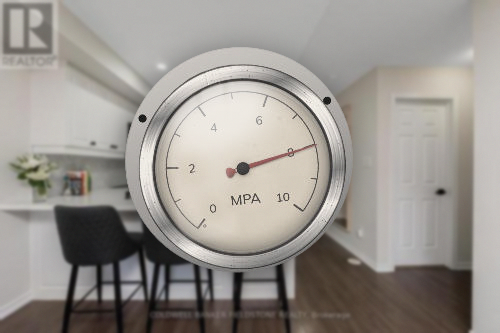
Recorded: 8 MPa
